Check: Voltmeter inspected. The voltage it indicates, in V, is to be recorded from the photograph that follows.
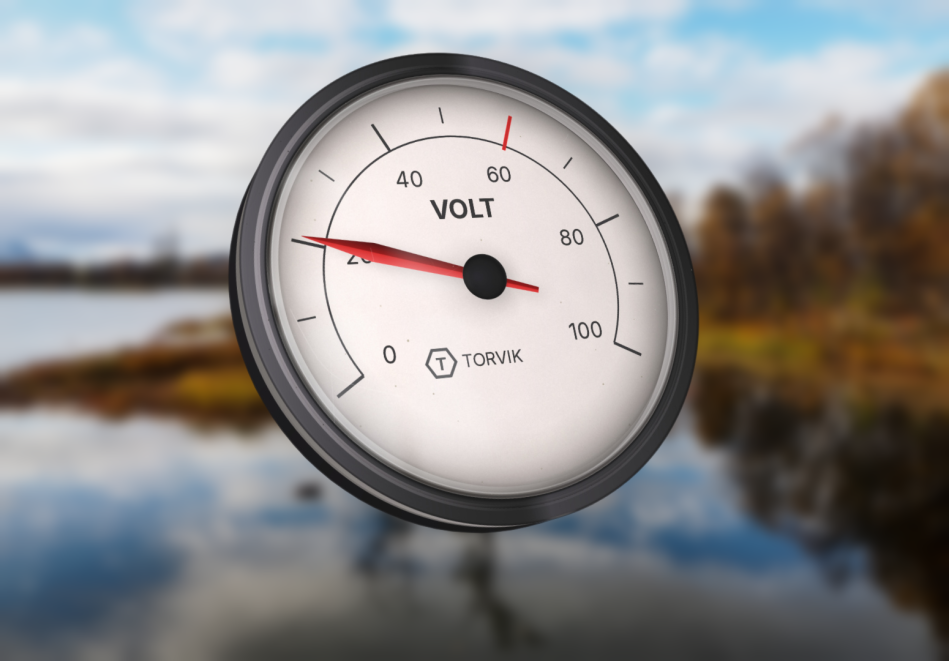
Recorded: 20 V
